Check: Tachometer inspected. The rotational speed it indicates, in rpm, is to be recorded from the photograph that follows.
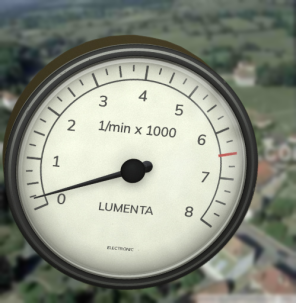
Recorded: 250 rpm
